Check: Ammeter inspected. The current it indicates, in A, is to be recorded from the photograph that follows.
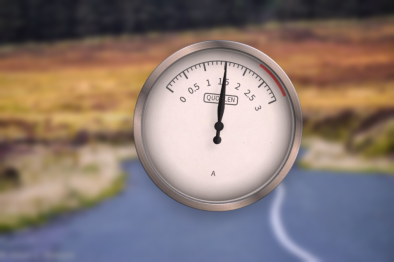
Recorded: 1.5 A
